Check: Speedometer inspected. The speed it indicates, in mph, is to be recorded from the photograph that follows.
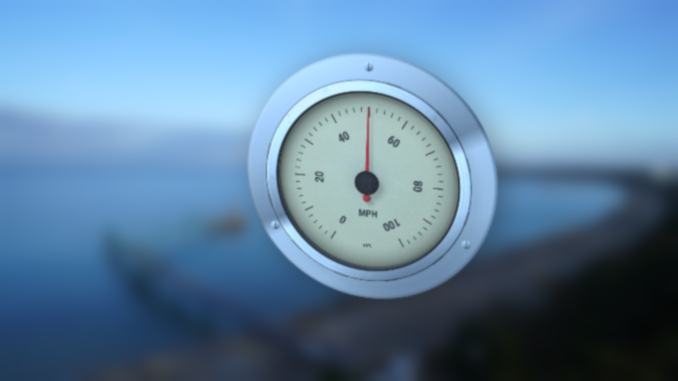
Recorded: 50 mph
